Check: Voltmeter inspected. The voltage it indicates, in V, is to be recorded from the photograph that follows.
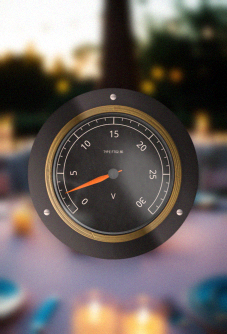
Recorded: 2.5 V
